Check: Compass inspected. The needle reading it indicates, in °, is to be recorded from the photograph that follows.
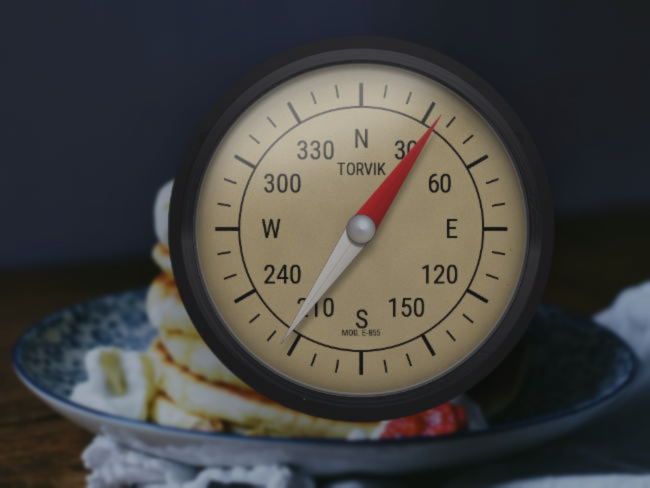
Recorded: 35 °
